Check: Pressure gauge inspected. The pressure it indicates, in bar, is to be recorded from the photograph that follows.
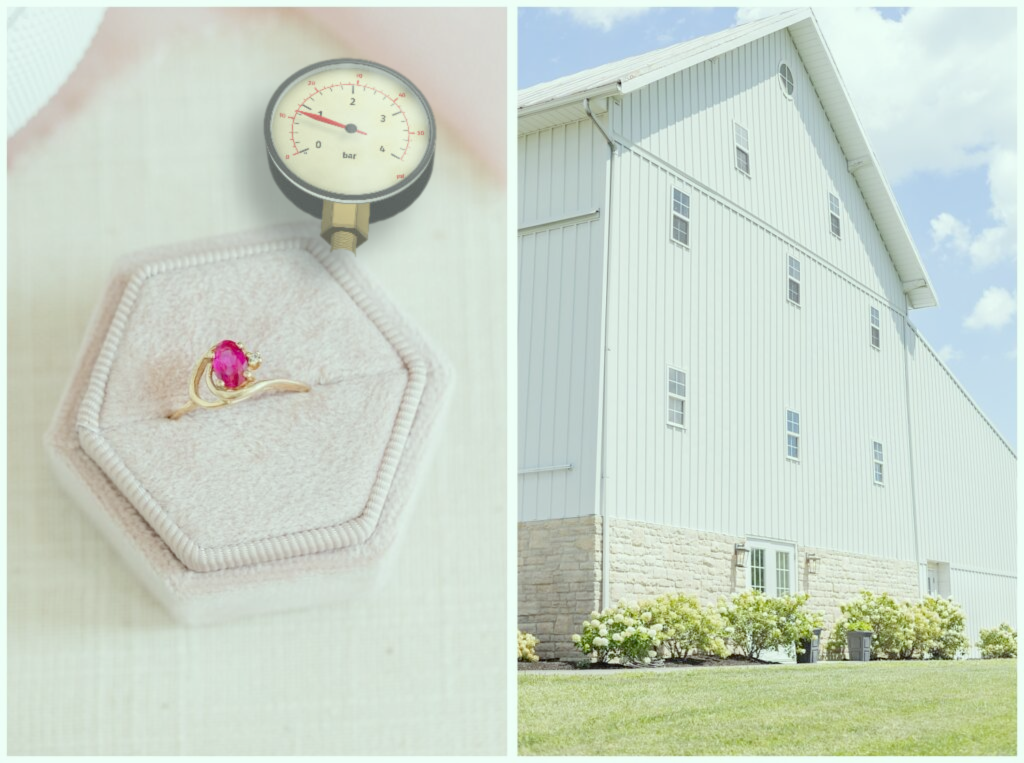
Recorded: 0.8 bar
